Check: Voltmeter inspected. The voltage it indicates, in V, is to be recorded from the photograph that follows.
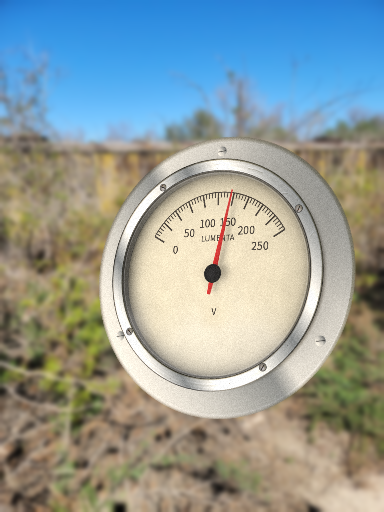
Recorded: 150 V
